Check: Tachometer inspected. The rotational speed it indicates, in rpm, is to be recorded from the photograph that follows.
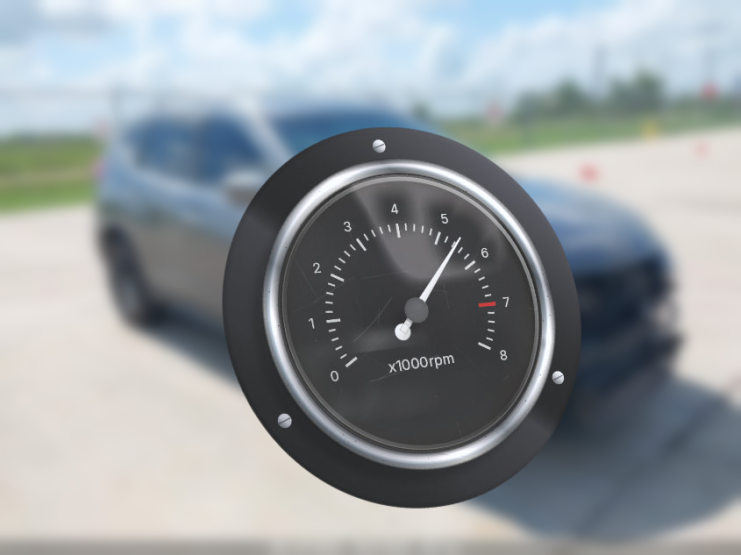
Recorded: 5400 rpm
